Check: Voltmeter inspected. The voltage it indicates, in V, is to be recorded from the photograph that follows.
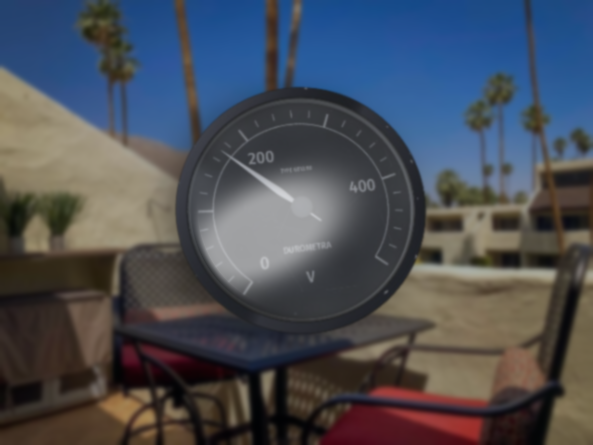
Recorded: 170 V
